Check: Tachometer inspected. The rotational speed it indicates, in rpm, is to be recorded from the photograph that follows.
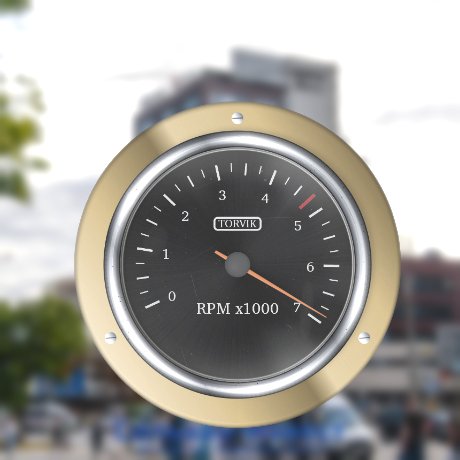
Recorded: 6875 rpm
